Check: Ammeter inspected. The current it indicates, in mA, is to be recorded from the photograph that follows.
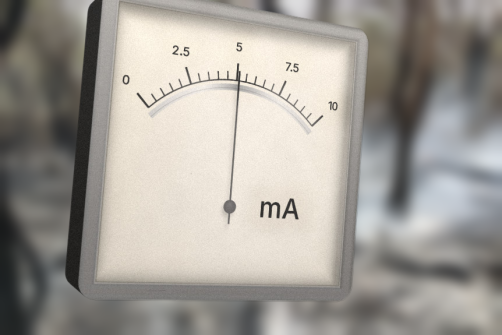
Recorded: 5 mA
